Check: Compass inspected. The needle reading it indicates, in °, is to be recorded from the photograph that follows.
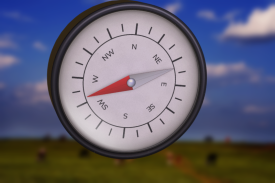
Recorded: 247.5 °
